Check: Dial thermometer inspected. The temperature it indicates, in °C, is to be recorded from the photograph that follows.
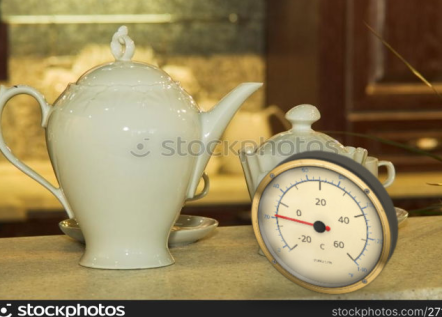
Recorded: -5 °C
